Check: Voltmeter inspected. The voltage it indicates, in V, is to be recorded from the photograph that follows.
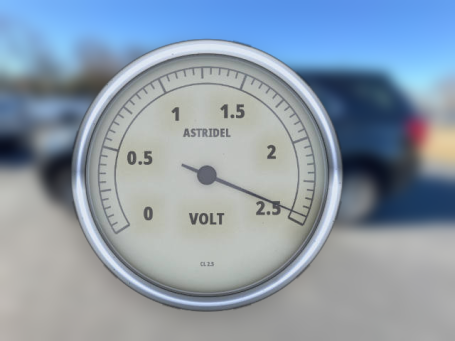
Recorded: 2.45 V
